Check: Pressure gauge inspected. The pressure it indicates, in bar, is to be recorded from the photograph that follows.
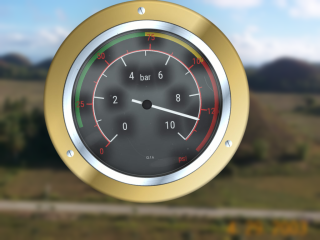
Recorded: 9 bar
